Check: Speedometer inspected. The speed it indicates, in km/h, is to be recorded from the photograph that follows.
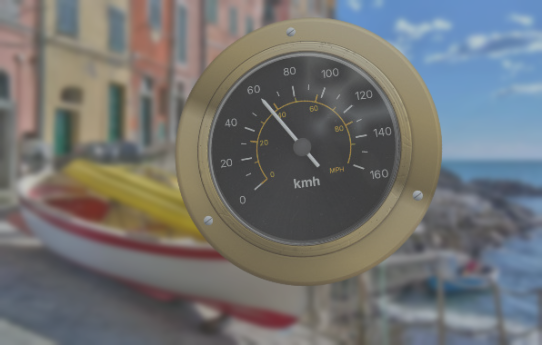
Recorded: 60 km/h
